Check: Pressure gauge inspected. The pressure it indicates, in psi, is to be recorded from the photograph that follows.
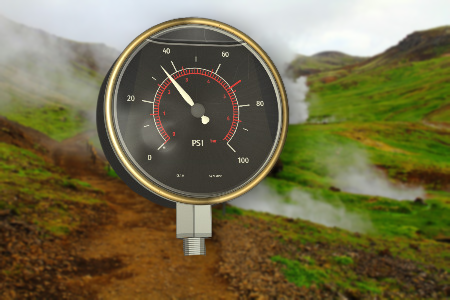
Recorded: 35 psi
